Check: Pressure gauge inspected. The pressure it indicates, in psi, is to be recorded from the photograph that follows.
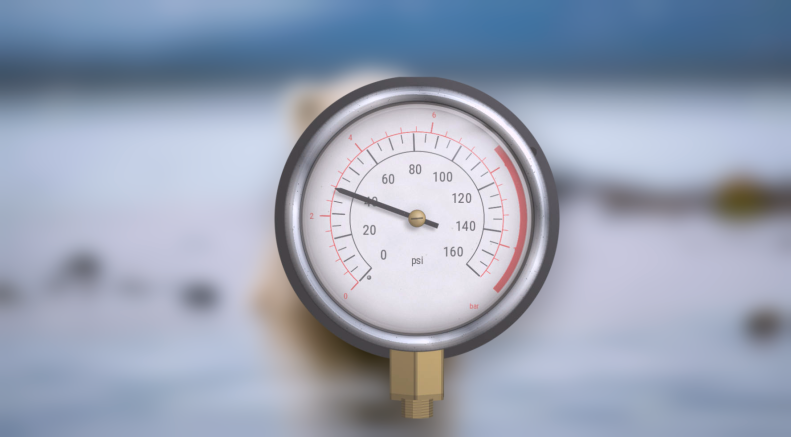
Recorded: 40 psi
